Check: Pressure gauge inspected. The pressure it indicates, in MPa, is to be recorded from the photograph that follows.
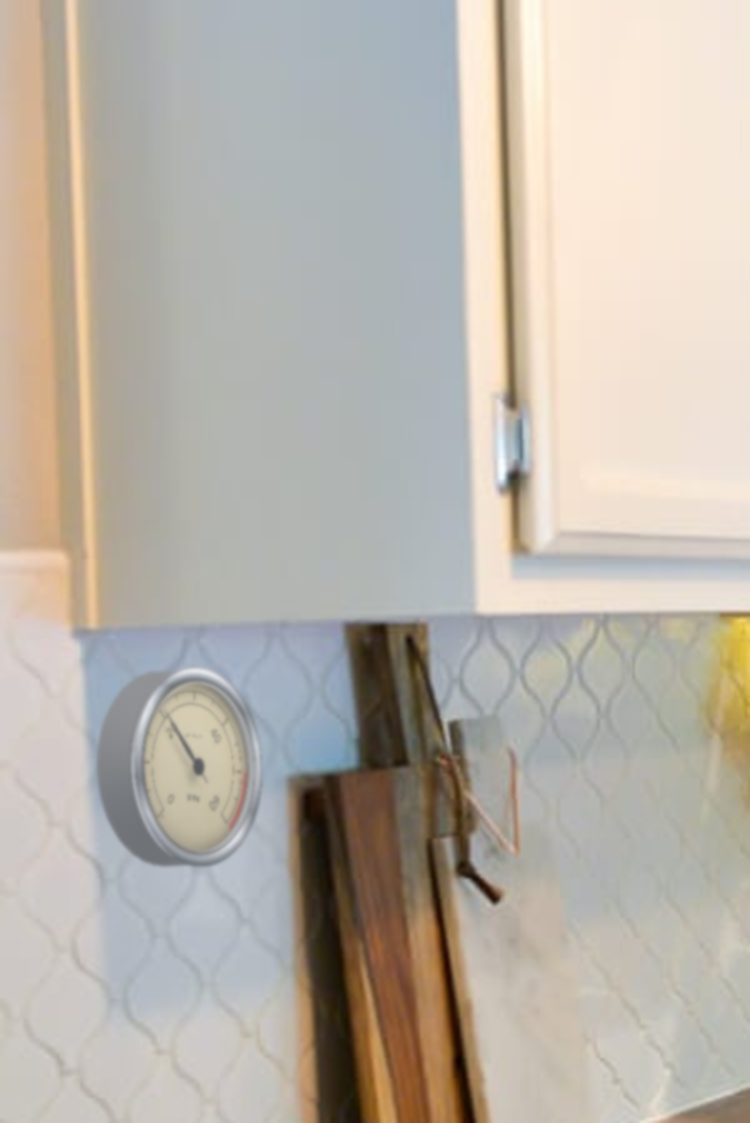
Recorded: 20 MPa
